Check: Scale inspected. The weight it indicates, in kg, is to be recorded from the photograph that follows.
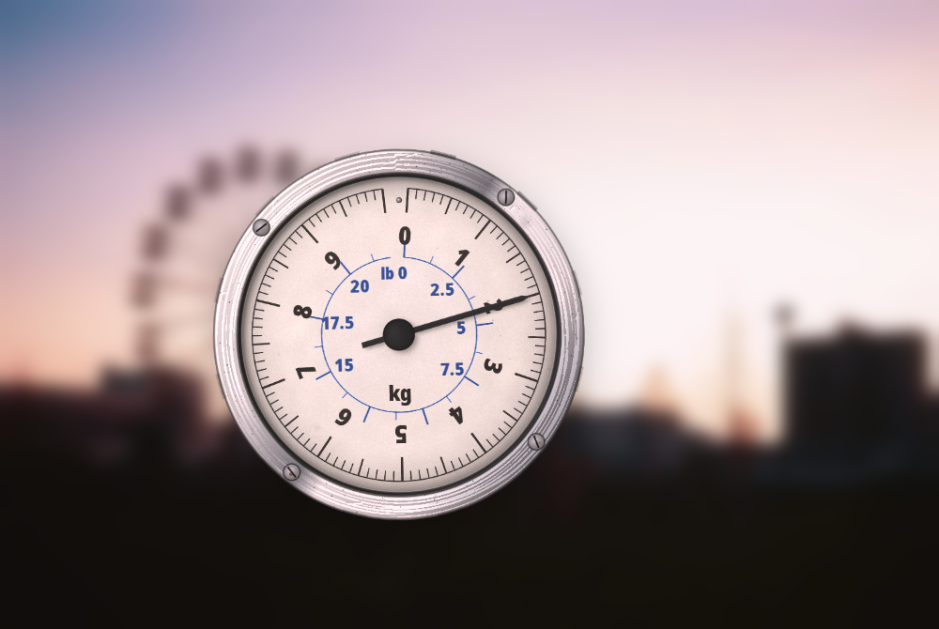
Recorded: 2 kg
